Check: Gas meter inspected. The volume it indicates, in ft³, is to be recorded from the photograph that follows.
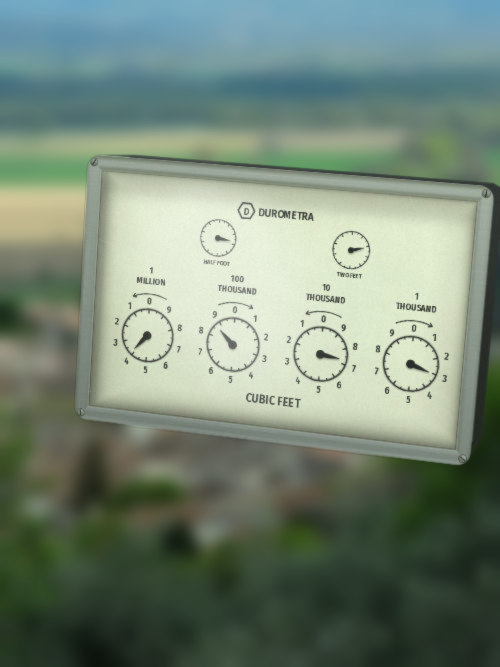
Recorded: 387300 ft³
